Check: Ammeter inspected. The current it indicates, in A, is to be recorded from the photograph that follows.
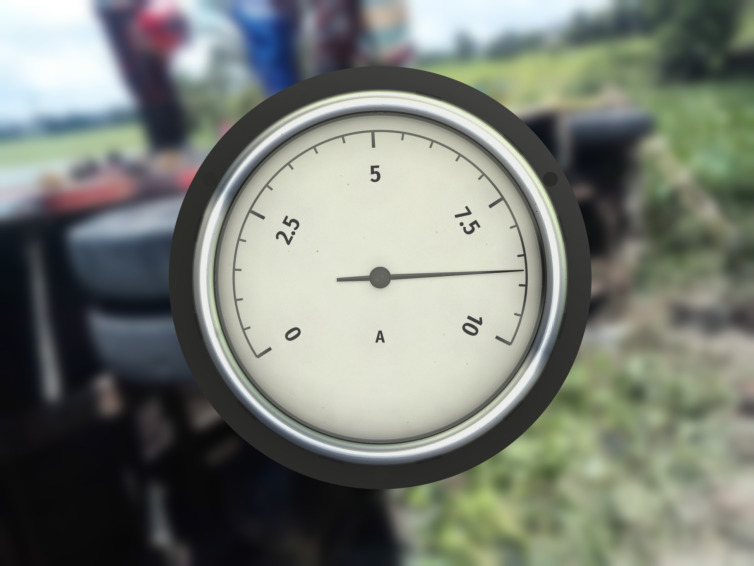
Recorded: 8.75 A
